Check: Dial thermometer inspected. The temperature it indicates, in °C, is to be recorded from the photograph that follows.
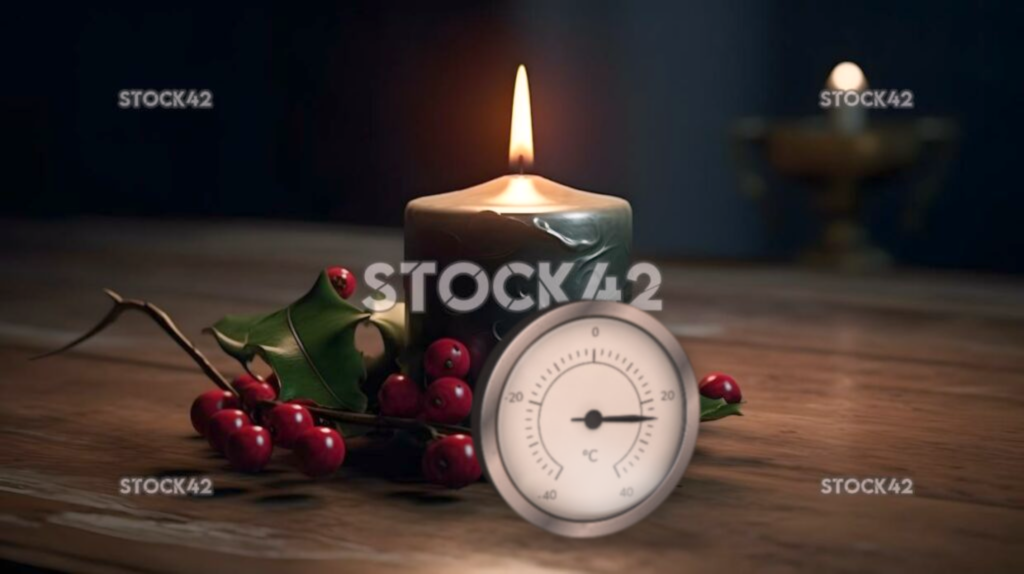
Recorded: 24 °C
